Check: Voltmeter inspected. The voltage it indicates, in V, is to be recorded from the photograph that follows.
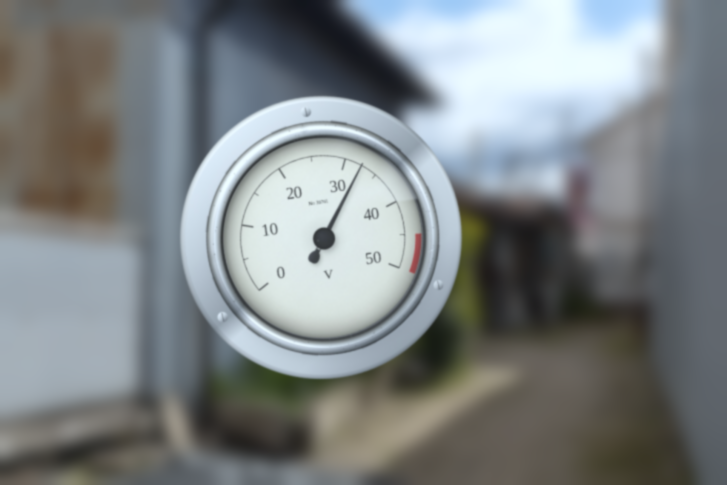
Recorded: 32.5 V
